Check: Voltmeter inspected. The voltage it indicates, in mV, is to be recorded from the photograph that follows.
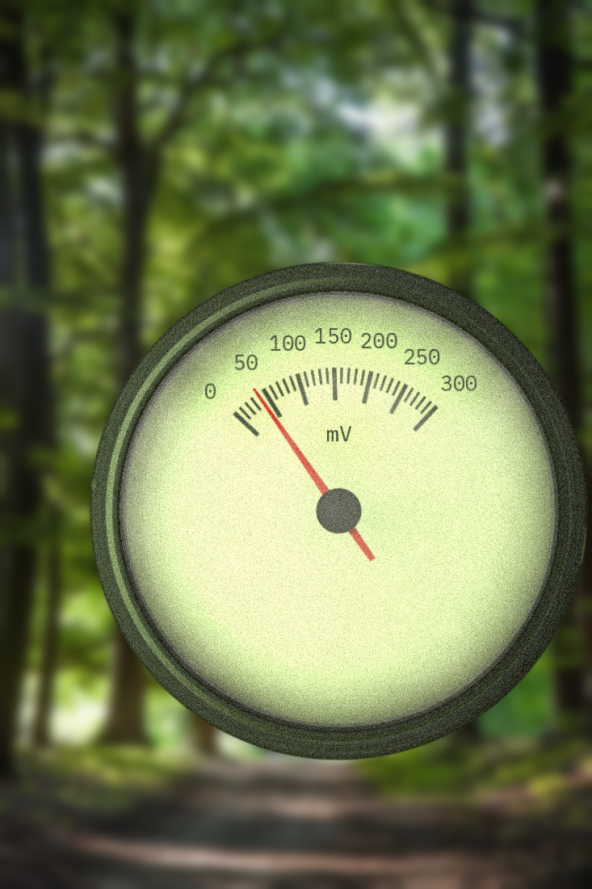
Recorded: 40 mV
